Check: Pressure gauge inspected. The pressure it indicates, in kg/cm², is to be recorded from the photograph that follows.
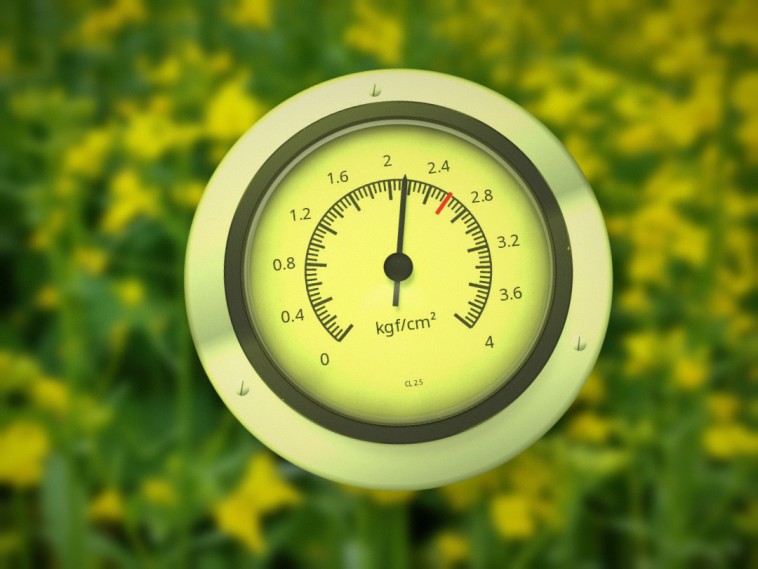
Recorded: 2.15 kg/cm²
